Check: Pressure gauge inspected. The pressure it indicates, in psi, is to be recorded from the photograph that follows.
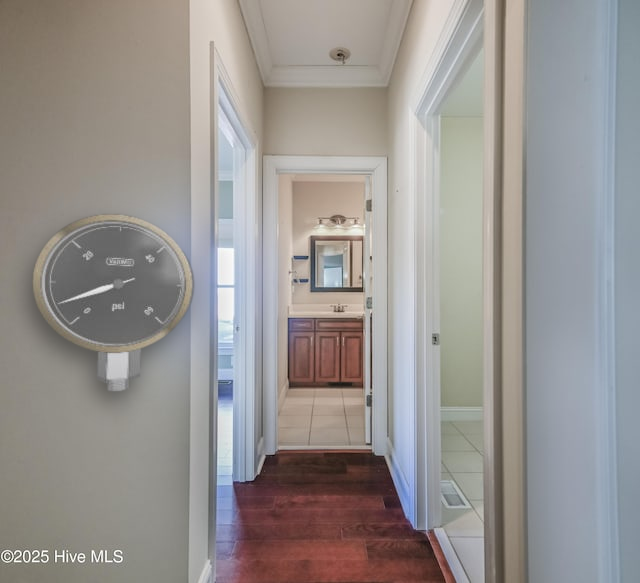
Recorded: 5 psi
